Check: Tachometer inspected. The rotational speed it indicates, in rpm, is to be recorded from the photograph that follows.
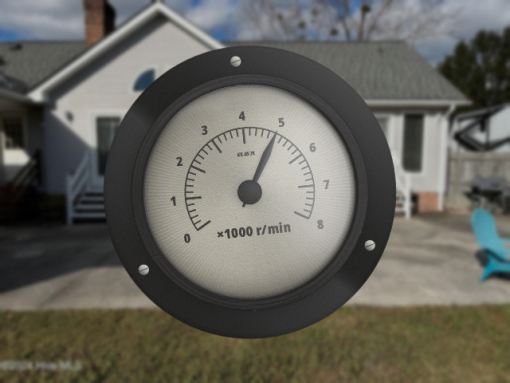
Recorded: 5000 rpm
